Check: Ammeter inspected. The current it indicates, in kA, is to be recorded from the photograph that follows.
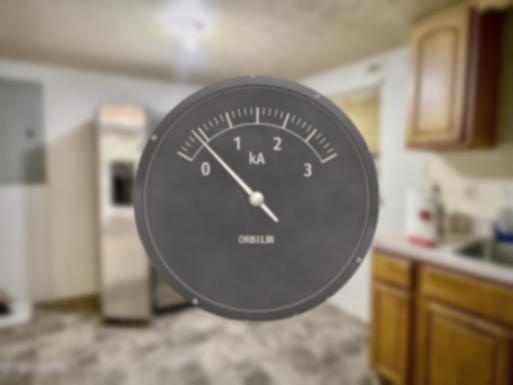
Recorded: 0.4 kA
